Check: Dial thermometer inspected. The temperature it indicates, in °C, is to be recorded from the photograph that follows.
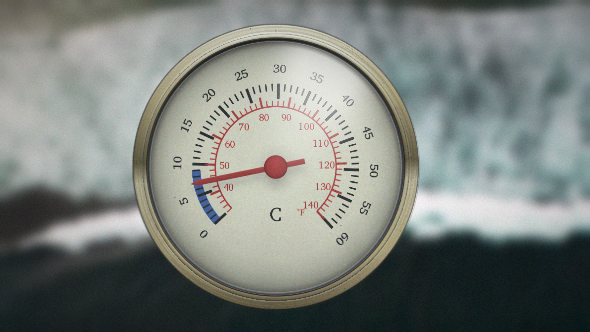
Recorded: 7 °C
